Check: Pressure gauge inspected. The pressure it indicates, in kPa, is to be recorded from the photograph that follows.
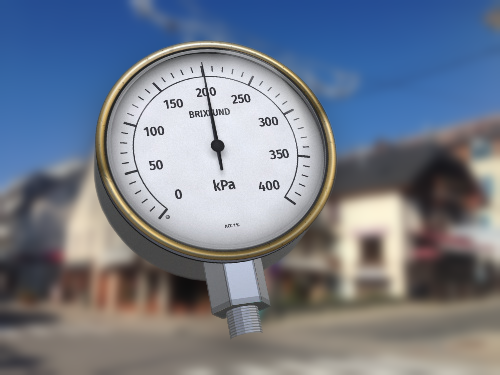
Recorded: 200 kPa
